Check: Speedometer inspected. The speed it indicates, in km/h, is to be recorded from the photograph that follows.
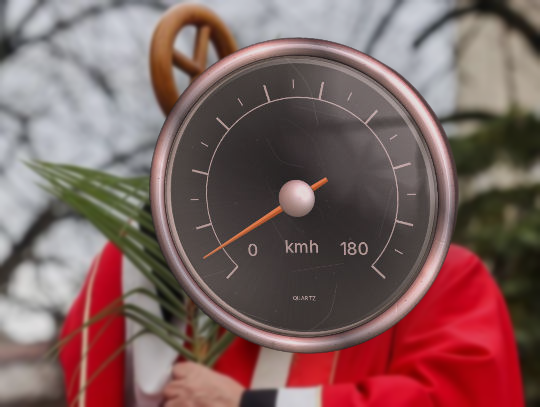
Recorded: 10 km/h
